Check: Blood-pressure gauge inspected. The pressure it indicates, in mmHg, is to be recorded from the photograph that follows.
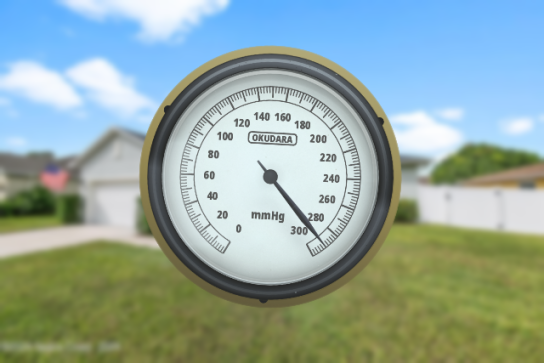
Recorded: 290 mmHg
